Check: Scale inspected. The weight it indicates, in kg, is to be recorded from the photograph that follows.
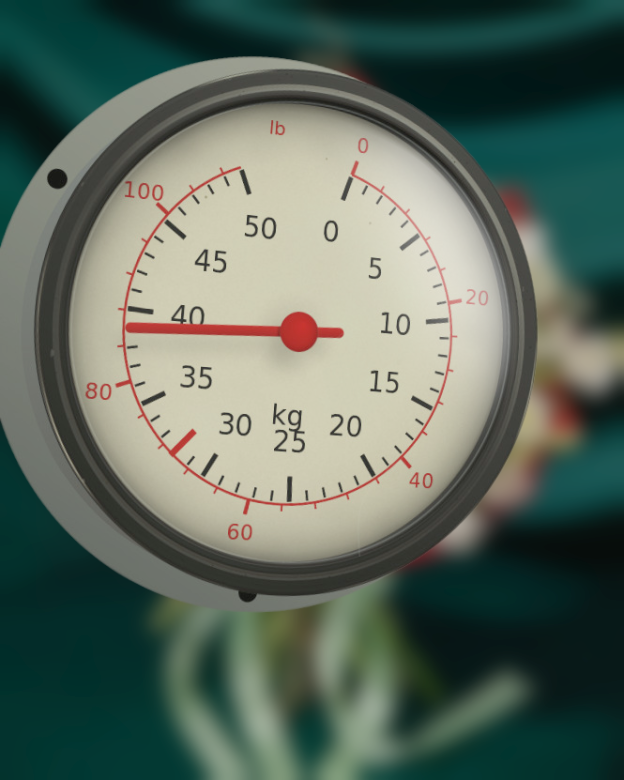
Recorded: 39 kg
